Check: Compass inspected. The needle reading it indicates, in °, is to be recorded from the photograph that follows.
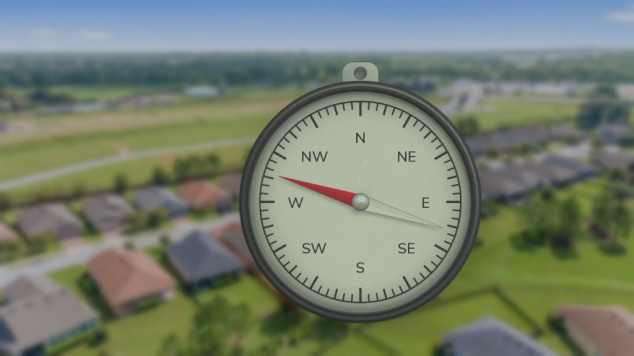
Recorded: 287.5 °
